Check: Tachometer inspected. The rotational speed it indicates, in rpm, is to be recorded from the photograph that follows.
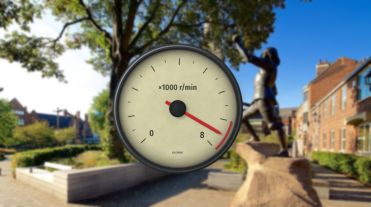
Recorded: 7500 rpm
